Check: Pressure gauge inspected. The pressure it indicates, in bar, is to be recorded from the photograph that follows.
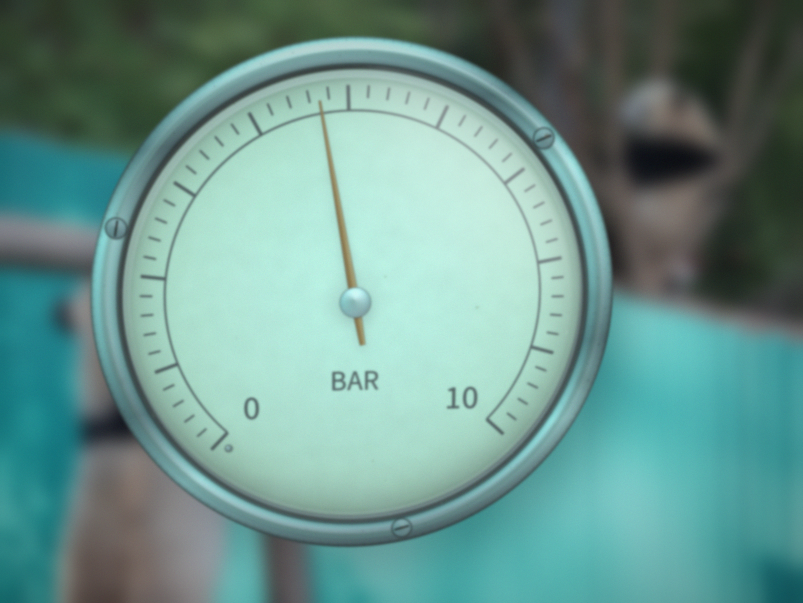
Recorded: 4.7 bar
